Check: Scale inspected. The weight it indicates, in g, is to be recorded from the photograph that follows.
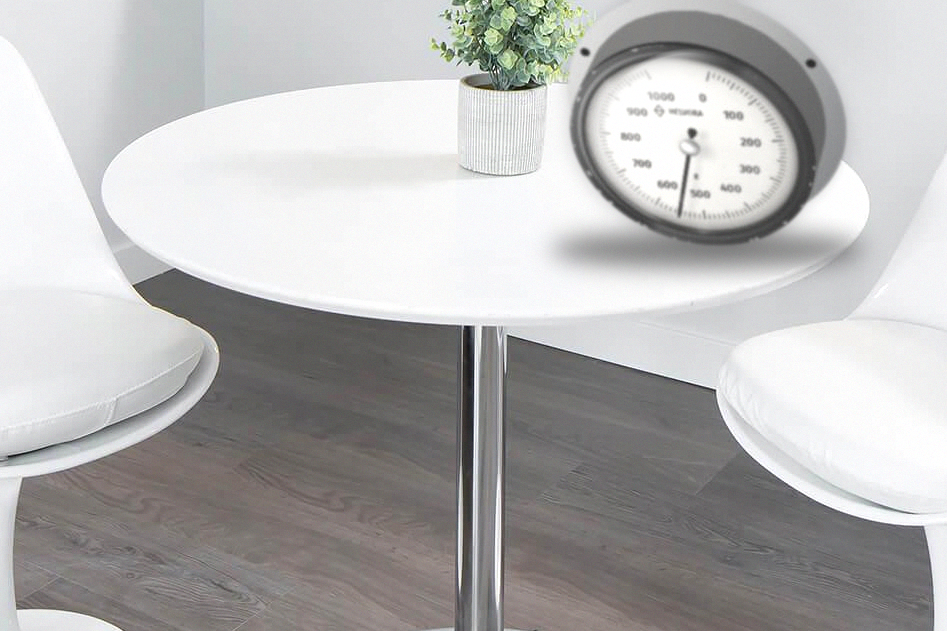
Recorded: 550 g
